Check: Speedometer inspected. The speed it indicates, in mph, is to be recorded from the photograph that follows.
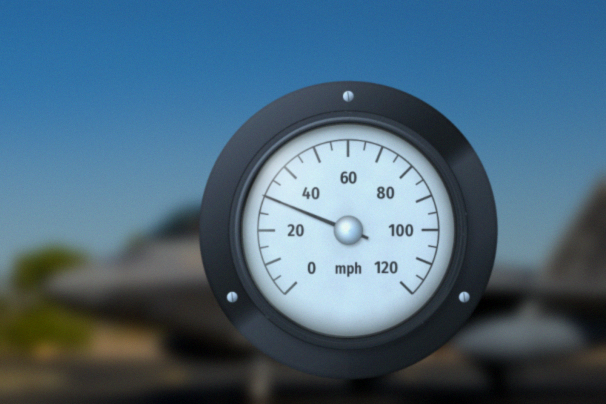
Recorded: 30 mph
